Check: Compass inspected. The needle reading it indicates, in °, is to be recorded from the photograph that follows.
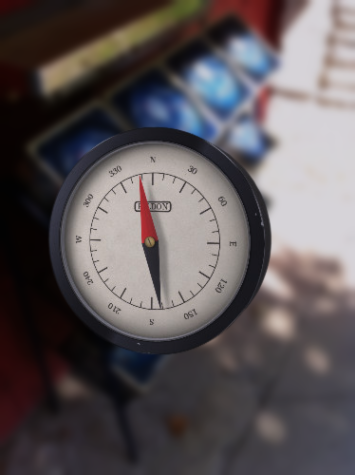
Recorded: 350 °
